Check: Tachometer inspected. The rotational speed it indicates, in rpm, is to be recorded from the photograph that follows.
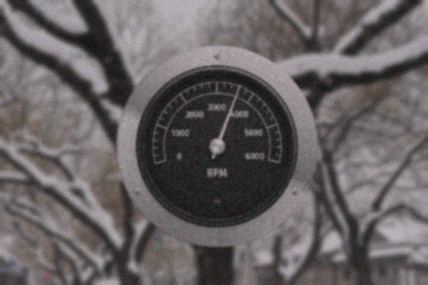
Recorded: 3600 rpm
